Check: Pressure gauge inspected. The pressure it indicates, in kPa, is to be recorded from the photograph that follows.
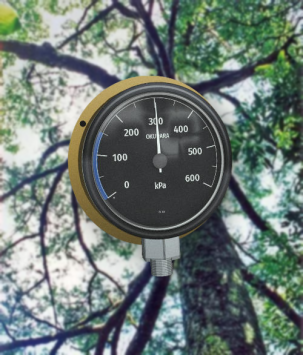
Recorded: 300 kPa
